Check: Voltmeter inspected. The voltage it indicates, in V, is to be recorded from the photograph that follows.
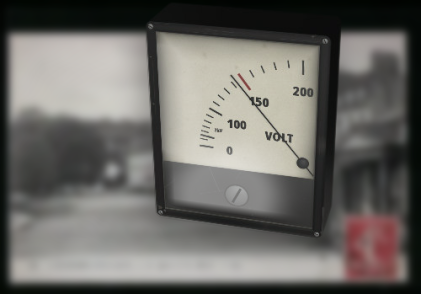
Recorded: 145 V
